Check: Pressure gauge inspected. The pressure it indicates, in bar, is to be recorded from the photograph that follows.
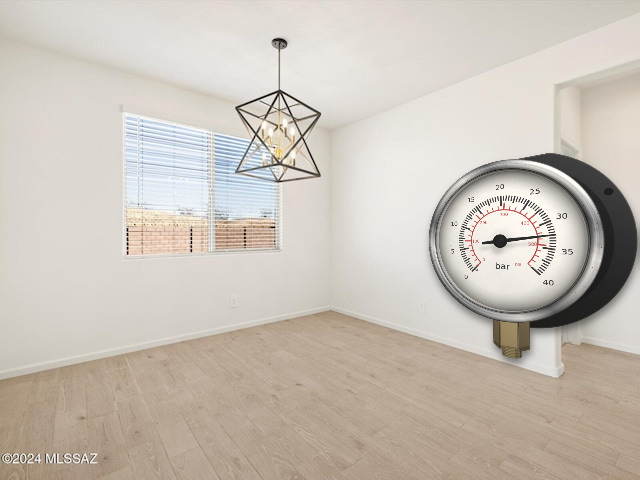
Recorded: 32.5 bar
